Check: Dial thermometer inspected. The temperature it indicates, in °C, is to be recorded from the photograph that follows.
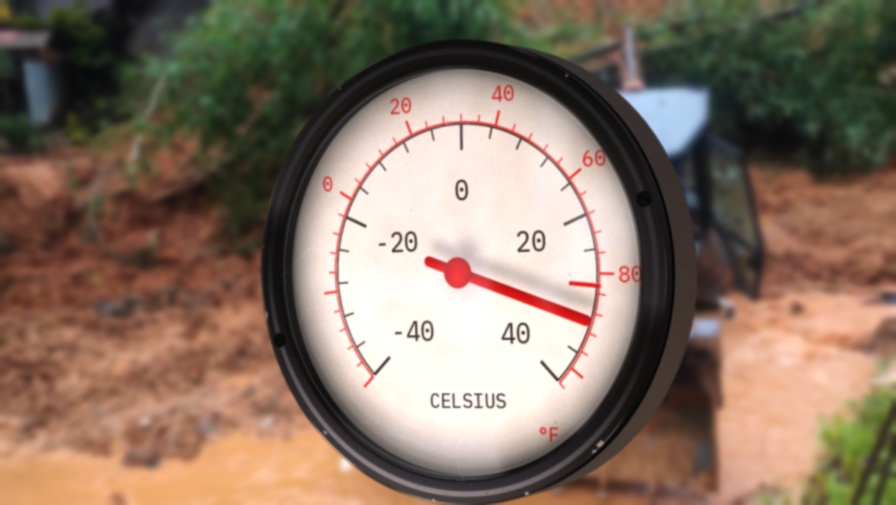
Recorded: 32 °C
